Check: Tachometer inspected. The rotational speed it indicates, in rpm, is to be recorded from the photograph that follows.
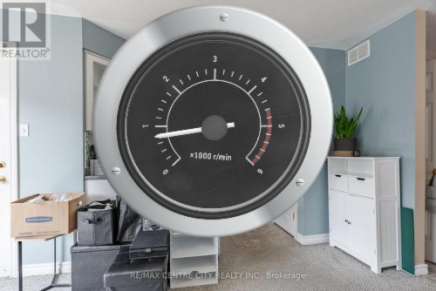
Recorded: 800 rpm
